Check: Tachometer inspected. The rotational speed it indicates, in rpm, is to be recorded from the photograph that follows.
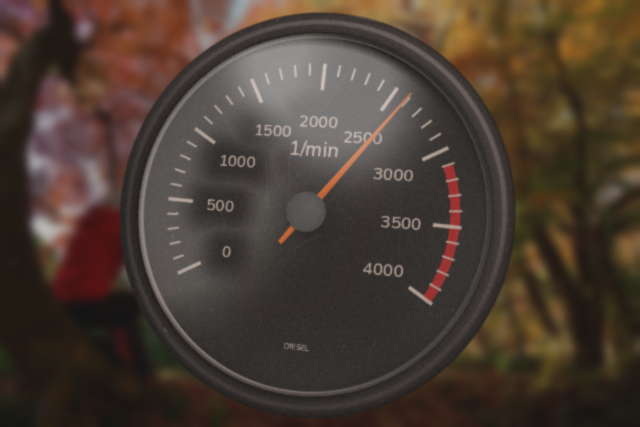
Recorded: 2600 rpm
